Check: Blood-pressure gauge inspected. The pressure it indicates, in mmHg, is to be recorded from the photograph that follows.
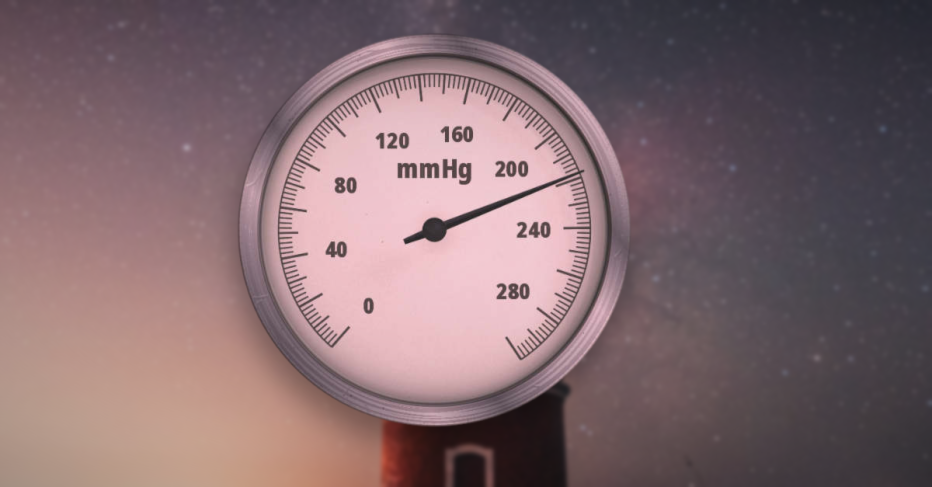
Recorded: 218 mmHg
